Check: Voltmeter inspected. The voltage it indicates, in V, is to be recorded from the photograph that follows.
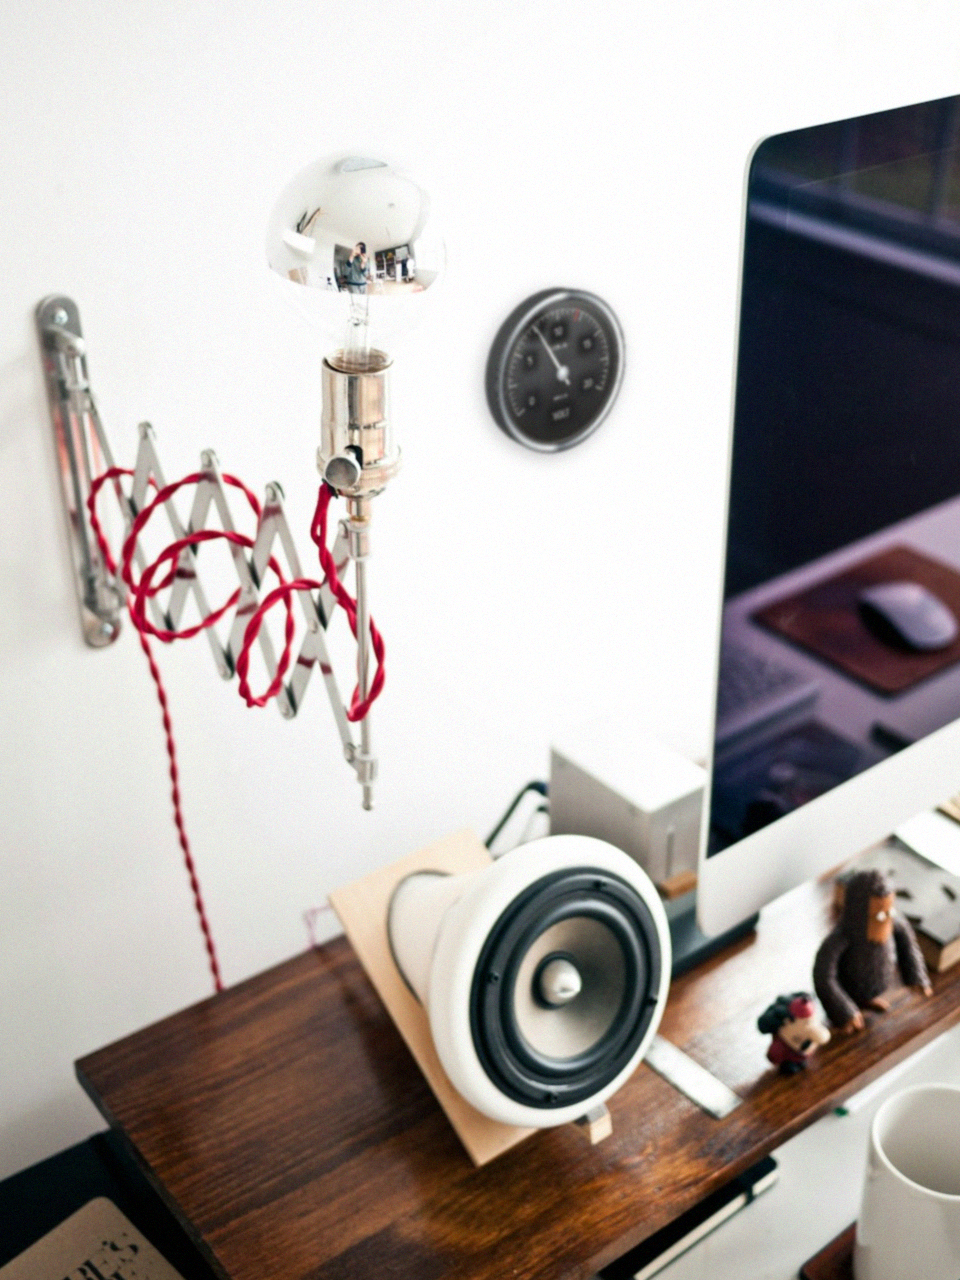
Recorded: 7.5 V
